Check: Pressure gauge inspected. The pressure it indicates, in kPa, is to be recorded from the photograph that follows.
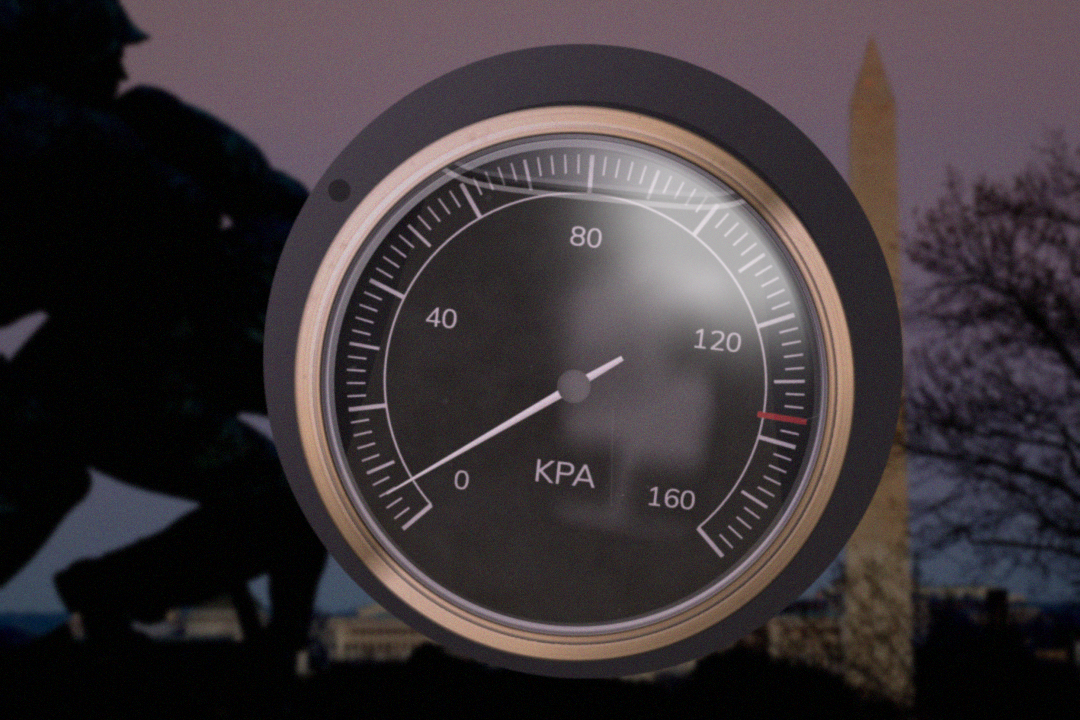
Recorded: 6 kPa
